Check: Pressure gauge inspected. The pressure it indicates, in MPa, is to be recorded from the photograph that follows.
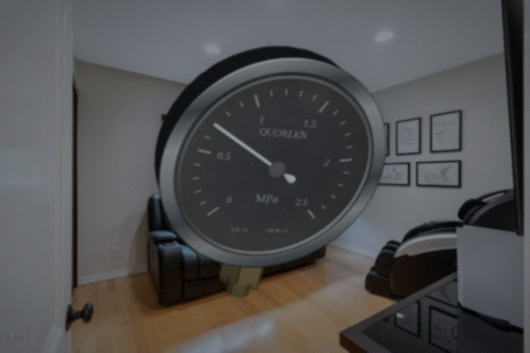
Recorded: 0.7 MPa
